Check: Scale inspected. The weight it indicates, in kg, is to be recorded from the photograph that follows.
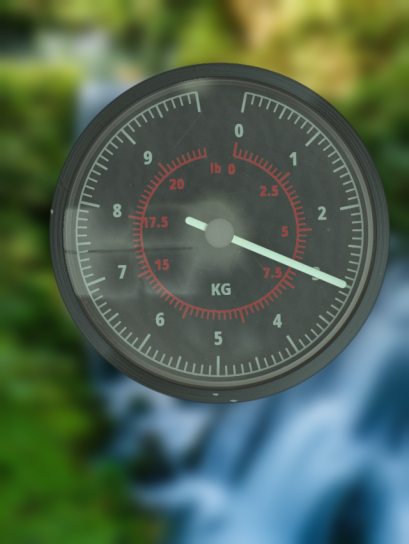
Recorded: 3 kg
